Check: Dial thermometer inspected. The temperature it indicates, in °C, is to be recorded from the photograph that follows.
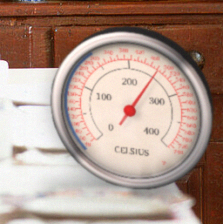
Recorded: 250 °C
